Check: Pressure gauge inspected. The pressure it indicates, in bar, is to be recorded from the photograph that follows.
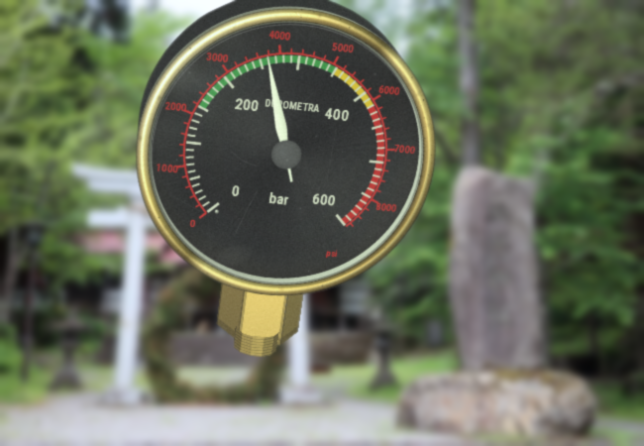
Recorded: 260 bar
